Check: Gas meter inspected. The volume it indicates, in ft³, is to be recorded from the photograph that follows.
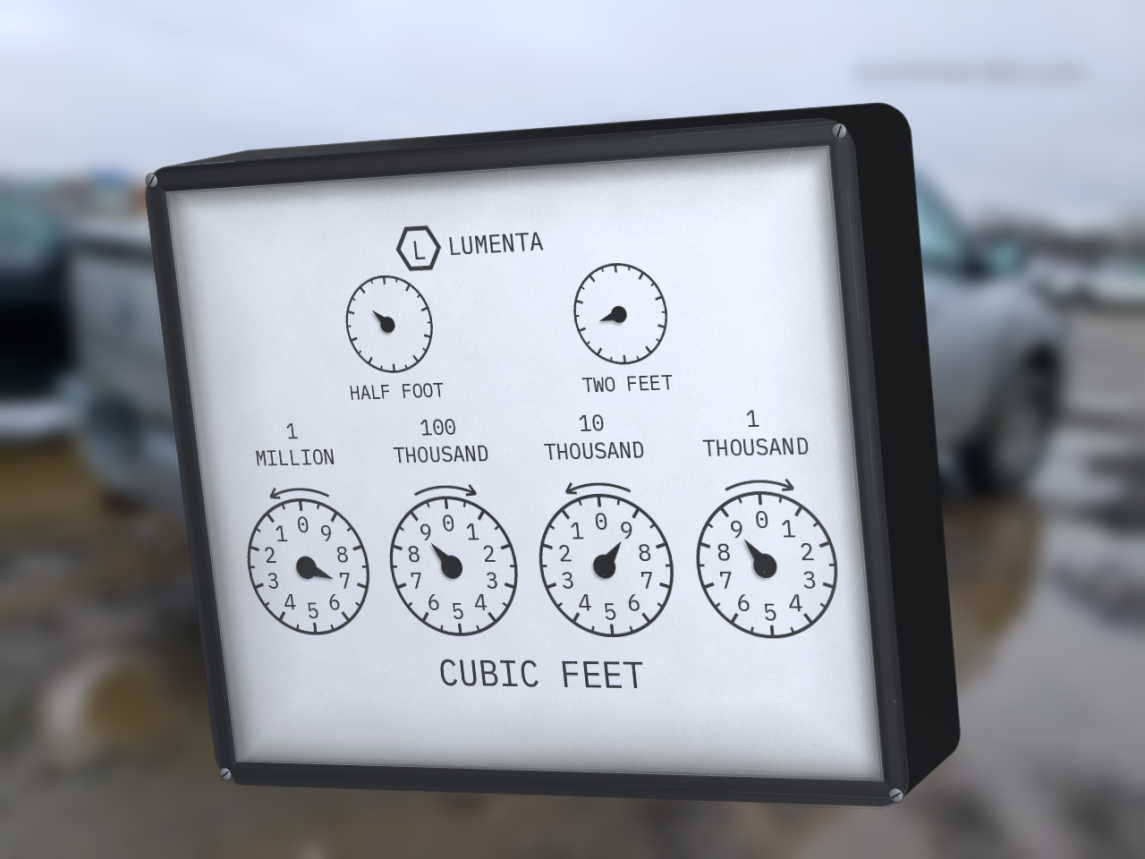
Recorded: 688900 ft³
